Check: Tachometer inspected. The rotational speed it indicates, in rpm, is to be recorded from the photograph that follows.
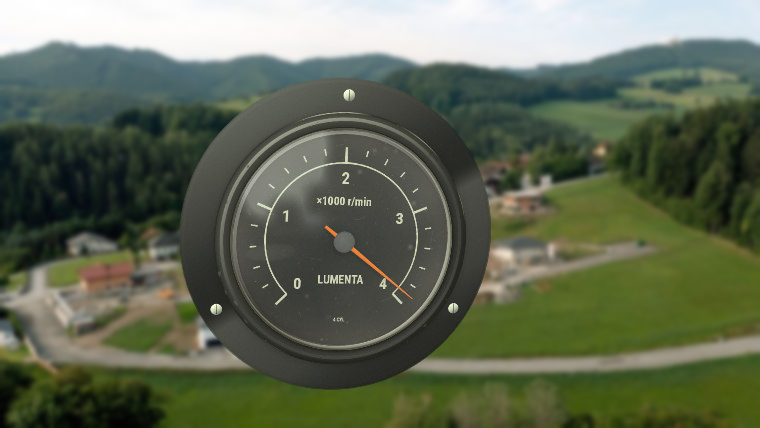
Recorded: 3900 rpm
